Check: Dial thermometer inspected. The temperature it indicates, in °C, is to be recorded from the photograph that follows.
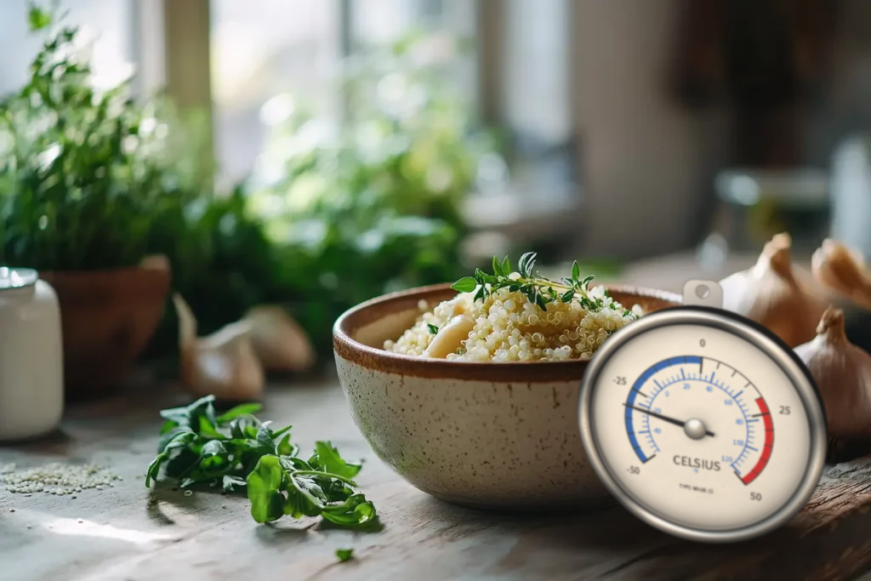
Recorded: -30 °C
